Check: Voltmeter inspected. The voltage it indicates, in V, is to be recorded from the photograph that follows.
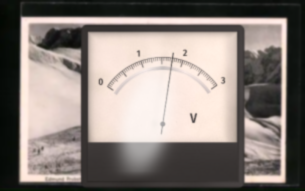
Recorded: 1.75 V
